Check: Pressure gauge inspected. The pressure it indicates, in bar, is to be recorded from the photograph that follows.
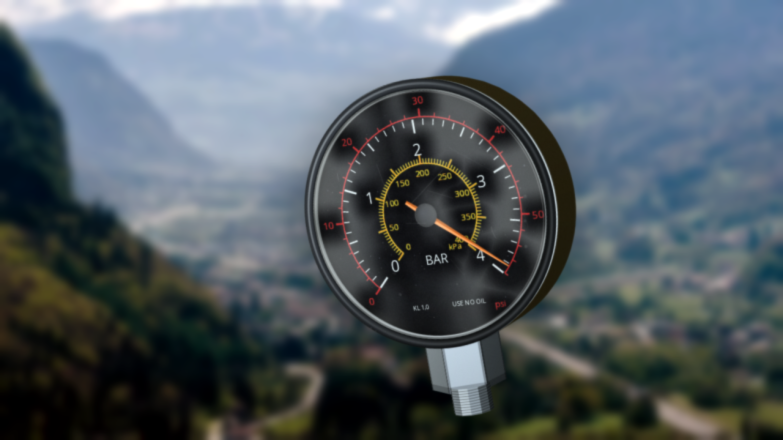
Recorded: 3.9 bar
